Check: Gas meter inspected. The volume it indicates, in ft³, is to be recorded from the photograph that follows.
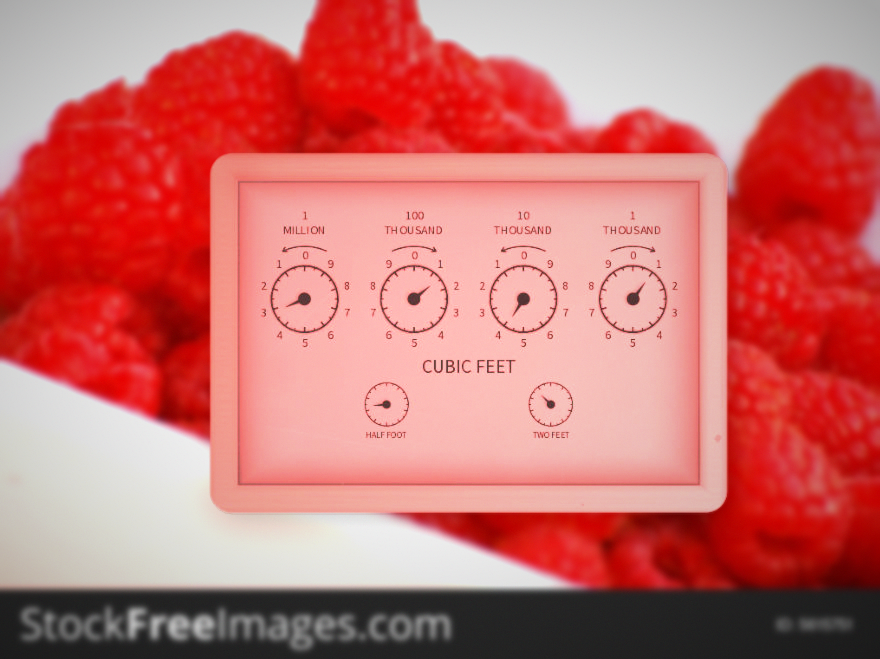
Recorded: 314100 ft³
